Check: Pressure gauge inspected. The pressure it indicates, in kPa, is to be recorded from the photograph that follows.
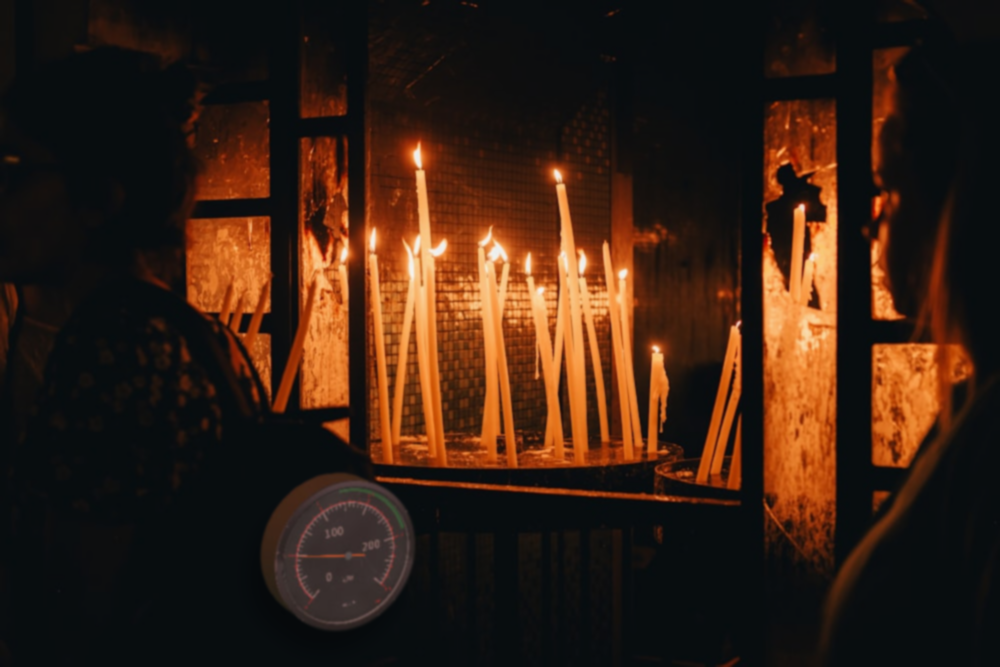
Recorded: 50 kPa
